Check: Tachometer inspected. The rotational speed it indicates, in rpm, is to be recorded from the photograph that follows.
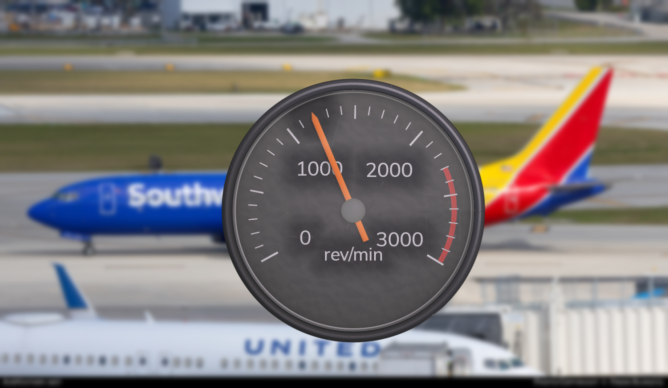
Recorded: 1200 rpm
